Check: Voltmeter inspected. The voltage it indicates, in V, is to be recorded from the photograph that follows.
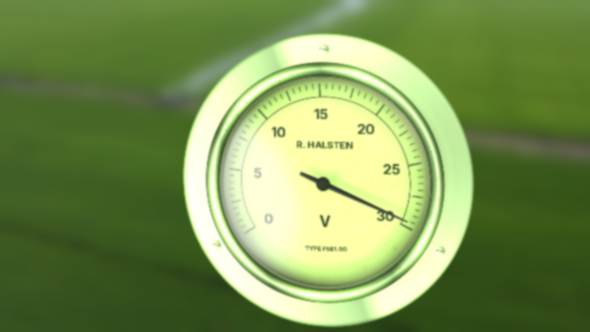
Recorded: 29.5 V
